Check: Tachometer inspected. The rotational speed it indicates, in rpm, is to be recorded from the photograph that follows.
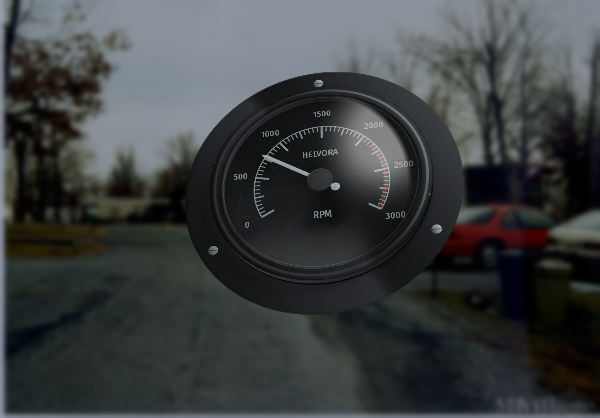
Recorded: 750 rpm
